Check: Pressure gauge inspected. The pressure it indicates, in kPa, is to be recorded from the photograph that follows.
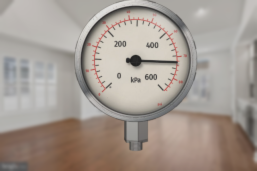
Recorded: 500 kPa
